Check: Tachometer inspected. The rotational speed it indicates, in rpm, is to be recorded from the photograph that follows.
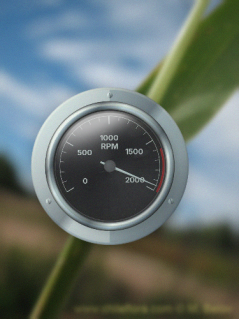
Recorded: 1950 rpm
